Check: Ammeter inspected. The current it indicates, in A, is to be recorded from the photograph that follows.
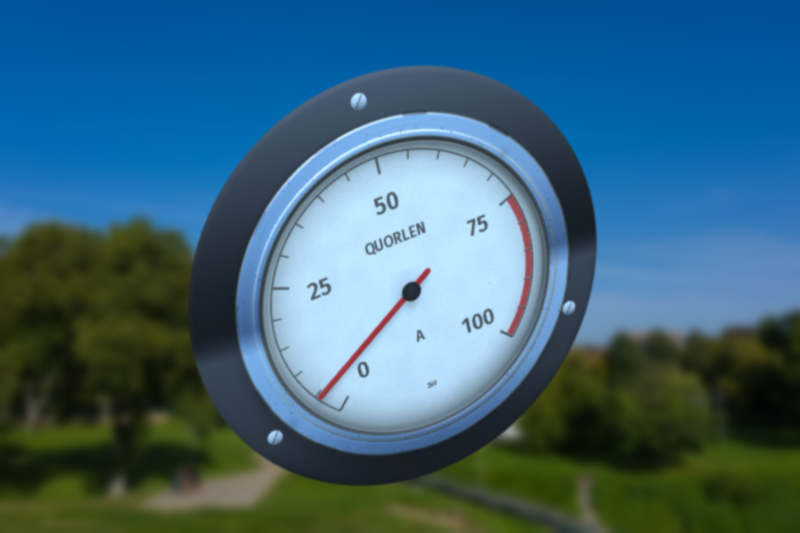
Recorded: 5 A
